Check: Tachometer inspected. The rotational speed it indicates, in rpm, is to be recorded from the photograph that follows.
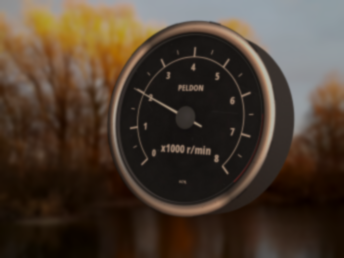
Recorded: 2000 rpm
